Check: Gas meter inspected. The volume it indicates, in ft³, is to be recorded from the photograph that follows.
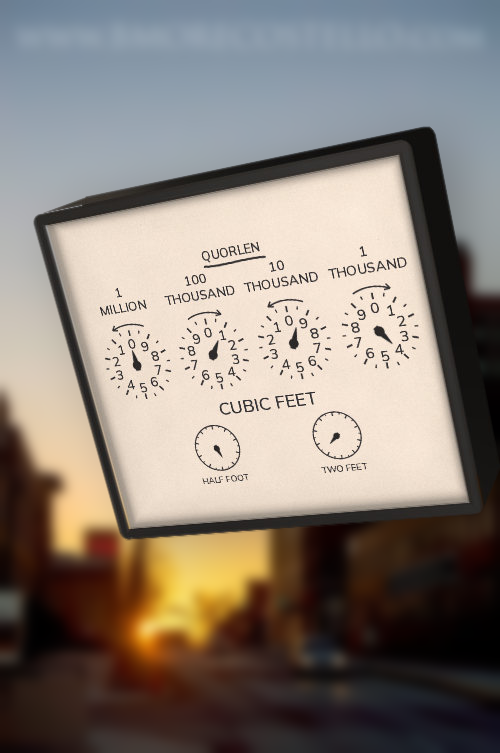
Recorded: 9400 ft³
